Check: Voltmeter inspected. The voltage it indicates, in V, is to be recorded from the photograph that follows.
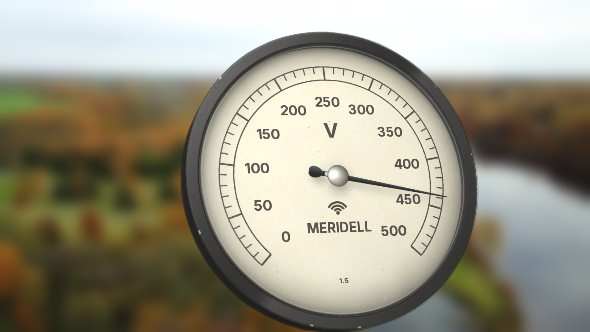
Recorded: 440 V
